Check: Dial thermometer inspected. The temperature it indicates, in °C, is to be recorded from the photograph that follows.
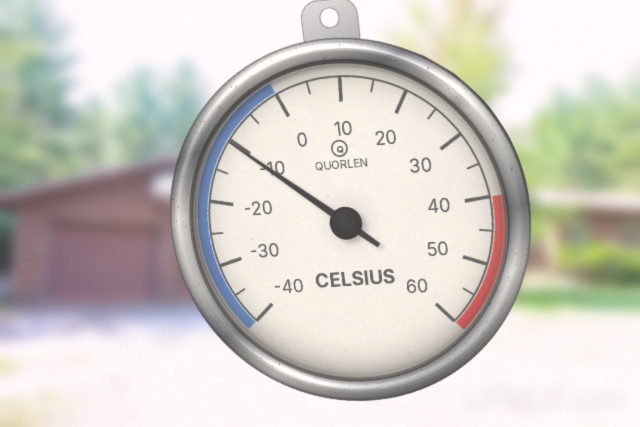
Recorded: -10 °C
